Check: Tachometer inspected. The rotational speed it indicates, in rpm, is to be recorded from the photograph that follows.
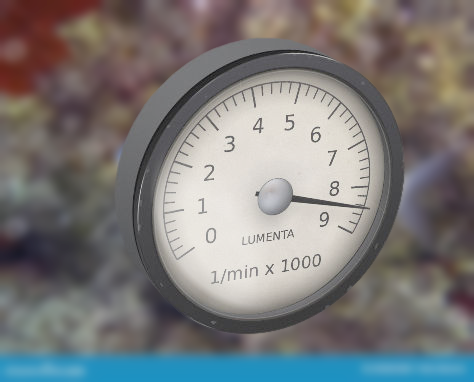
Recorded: 8400 rpm
